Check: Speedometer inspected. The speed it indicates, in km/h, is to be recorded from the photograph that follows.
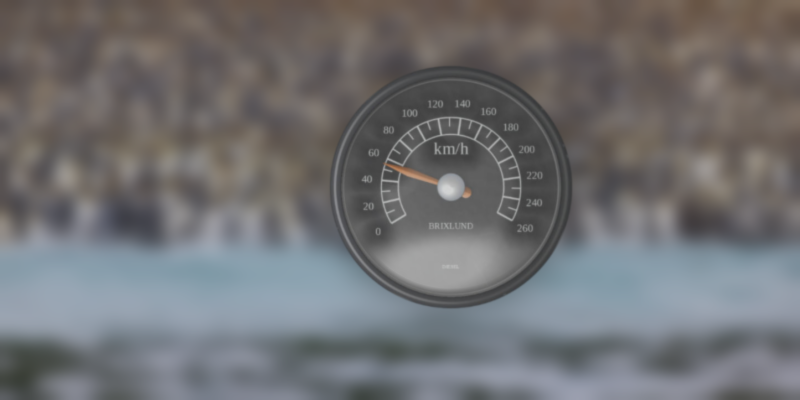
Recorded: 55 km/h
